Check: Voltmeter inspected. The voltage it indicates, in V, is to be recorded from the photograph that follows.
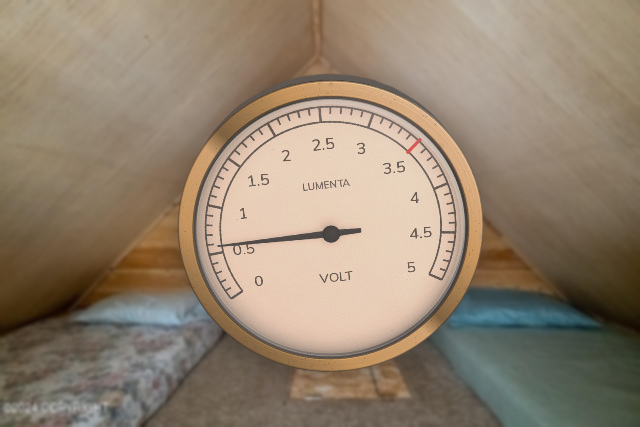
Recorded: 0.6 V
